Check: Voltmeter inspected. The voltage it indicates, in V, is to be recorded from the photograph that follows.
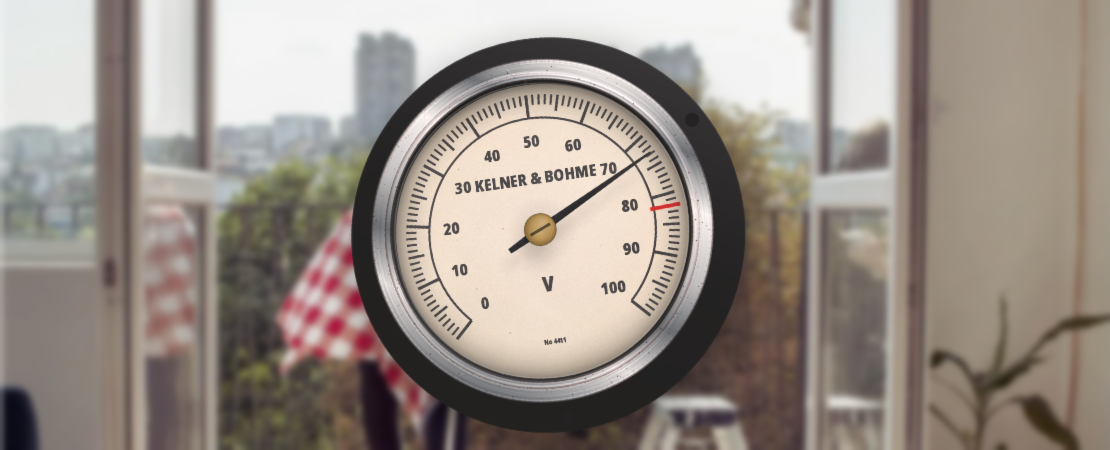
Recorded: 73 V
